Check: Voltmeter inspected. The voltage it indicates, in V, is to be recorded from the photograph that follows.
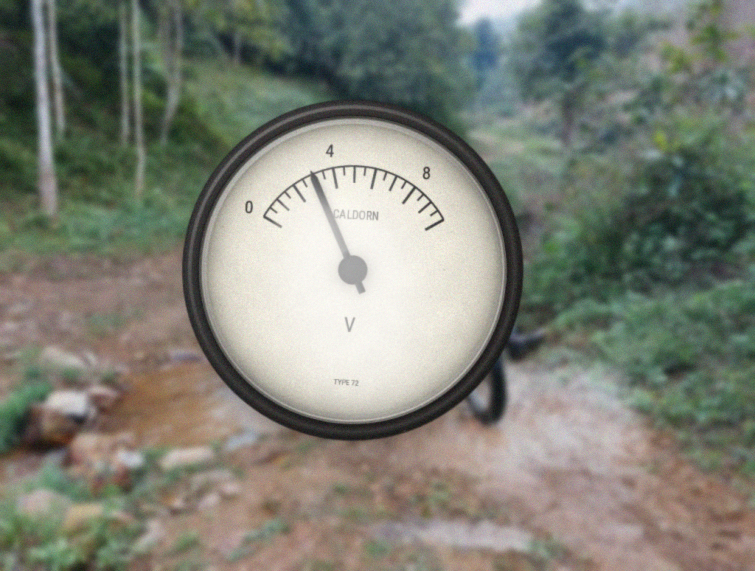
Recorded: 3 V
